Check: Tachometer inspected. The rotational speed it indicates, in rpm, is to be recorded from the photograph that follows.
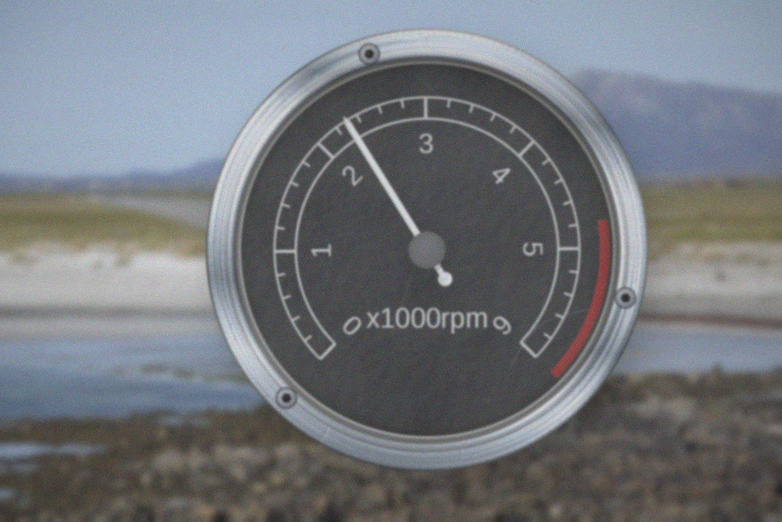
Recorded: 2300 rpm
